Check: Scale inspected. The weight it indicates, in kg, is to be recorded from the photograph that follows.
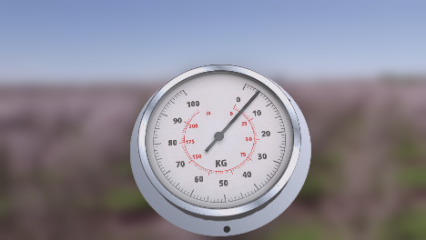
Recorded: 5 kg
